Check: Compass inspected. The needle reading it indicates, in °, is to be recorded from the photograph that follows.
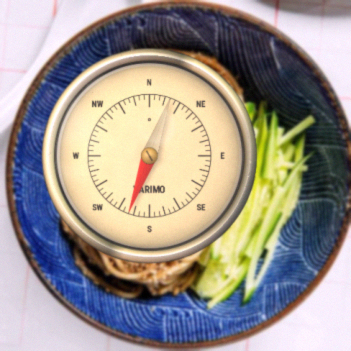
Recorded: 200 °
